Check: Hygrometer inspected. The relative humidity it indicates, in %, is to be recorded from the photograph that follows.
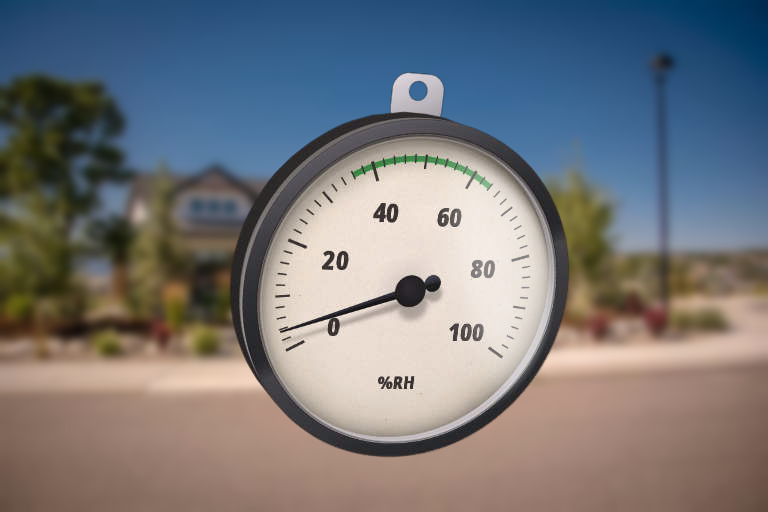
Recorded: 4 %
